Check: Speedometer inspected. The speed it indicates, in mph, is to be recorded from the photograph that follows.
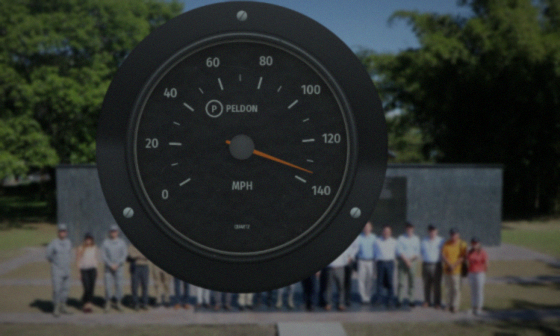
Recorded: 135 mph
